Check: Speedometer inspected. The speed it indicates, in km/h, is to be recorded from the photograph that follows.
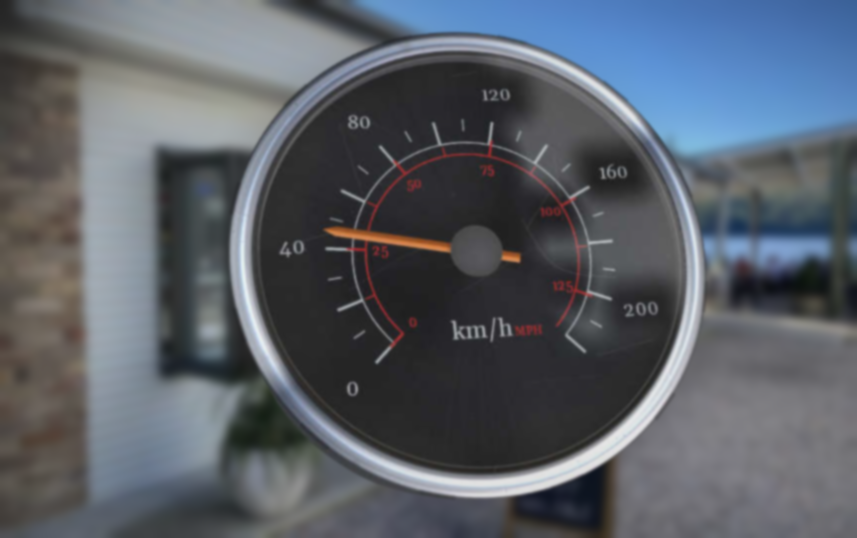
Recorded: 45 km/h
